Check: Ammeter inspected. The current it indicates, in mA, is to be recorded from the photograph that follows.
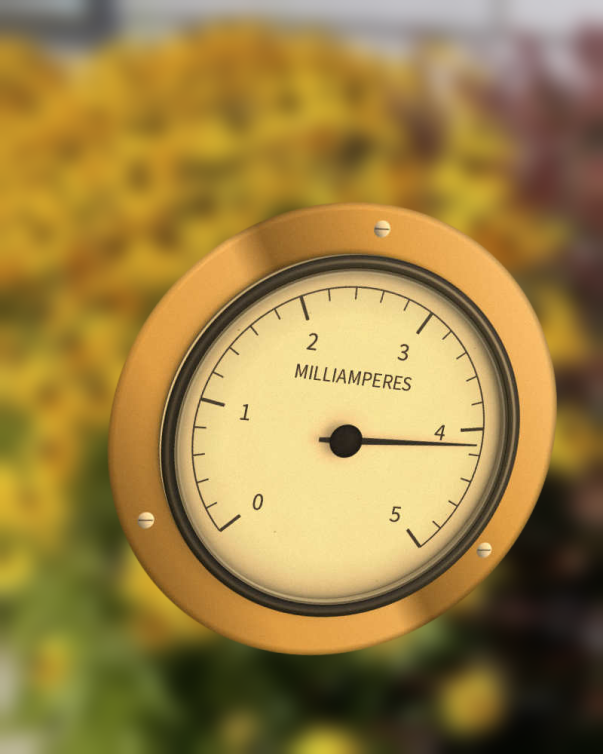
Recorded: 4.1 mA
